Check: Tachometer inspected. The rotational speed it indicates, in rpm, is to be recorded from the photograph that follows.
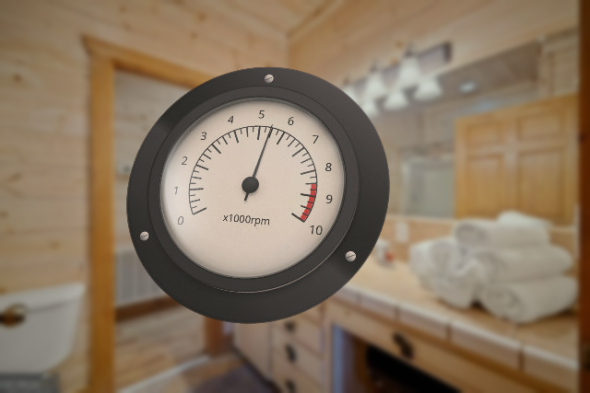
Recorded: 5500 rpm
